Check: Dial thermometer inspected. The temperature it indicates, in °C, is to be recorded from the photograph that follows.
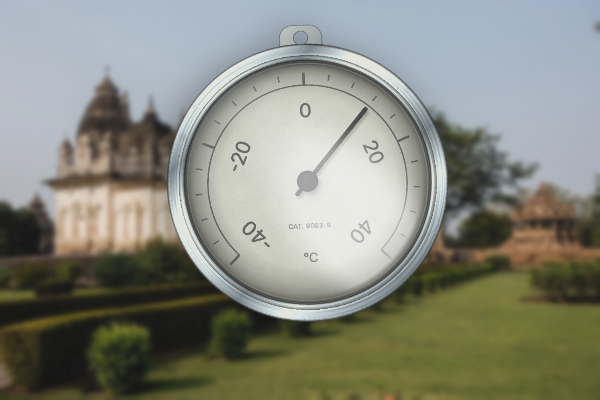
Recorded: 12 °C
